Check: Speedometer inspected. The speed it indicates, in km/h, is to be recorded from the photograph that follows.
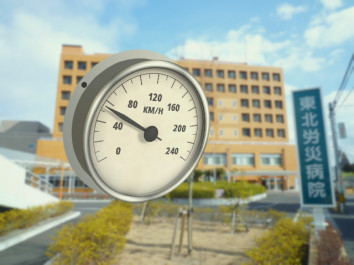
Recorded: 55 km/h
